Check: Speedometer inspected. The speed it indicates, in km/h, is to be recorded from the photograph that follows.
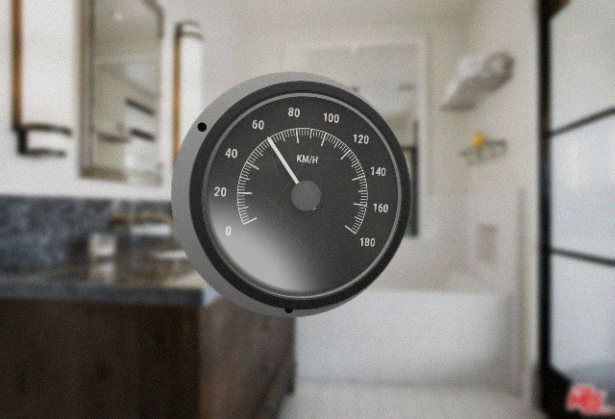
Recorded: 60 km/h
